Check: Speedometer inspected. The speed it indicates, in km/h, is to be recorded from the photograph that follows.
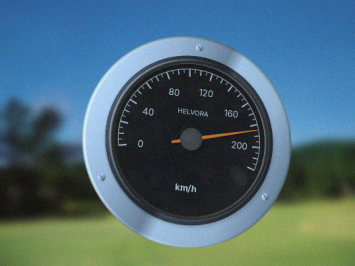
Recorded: 185 km/h
